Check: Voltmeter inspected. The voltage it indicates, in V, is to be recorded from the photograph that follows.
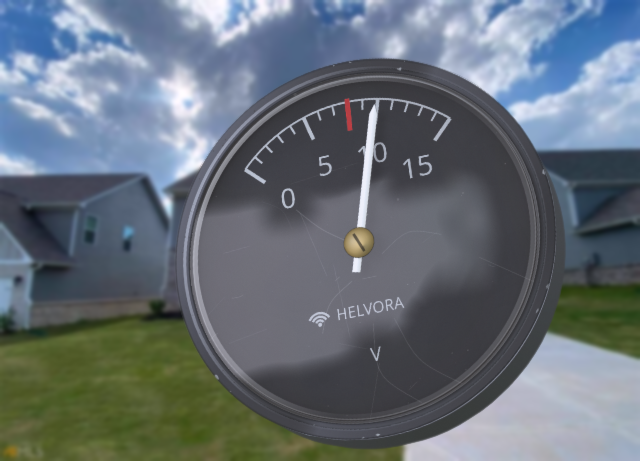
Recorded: 10 V
